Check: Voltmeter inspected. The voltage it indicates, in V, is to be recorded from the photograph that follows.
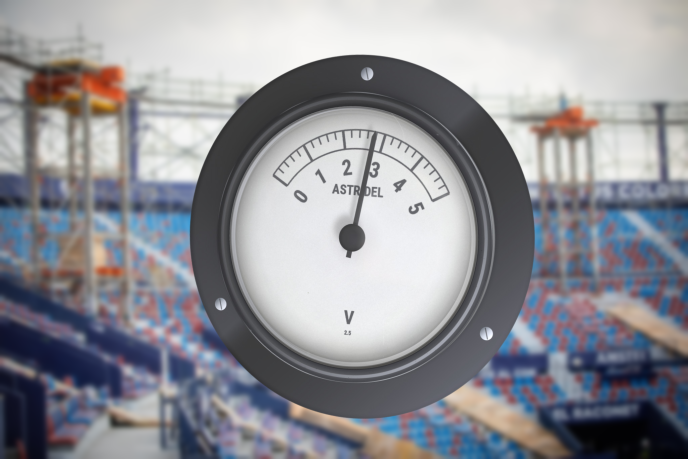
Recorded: 2.8 V
